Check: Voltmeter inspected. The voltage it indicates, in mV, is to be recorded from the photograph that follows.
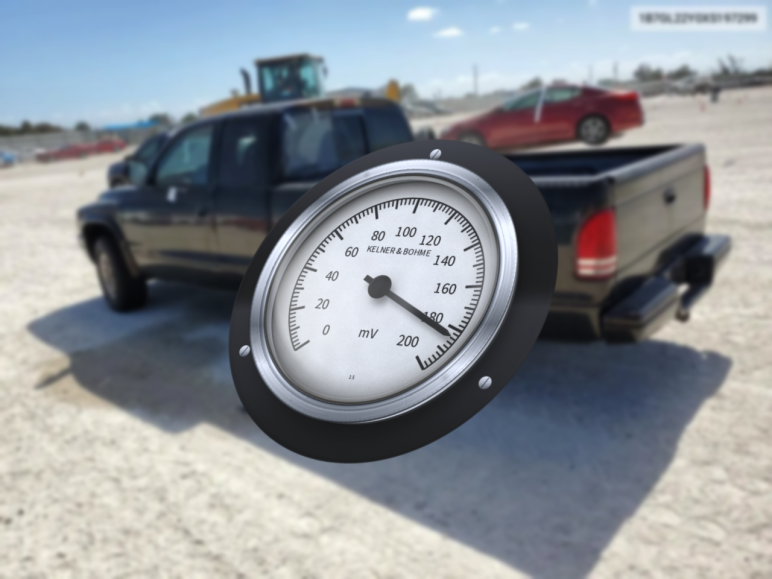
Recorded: 184 mV
